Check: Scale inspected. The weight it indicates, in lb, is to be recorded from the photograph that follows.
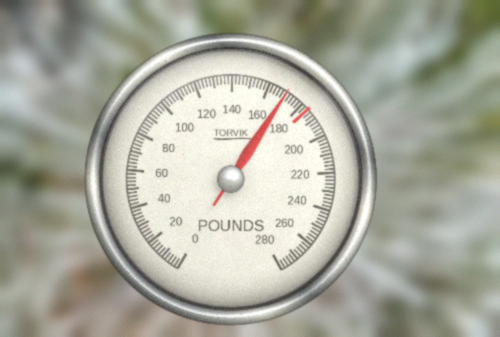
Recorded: 170 lb
